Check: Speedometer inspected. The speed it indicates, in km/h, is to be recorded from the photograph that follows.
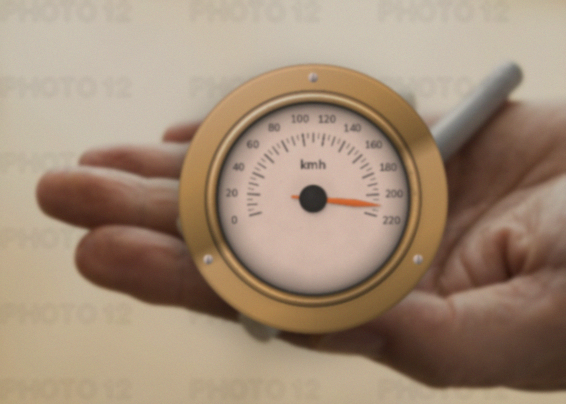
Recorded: 210 km/h
